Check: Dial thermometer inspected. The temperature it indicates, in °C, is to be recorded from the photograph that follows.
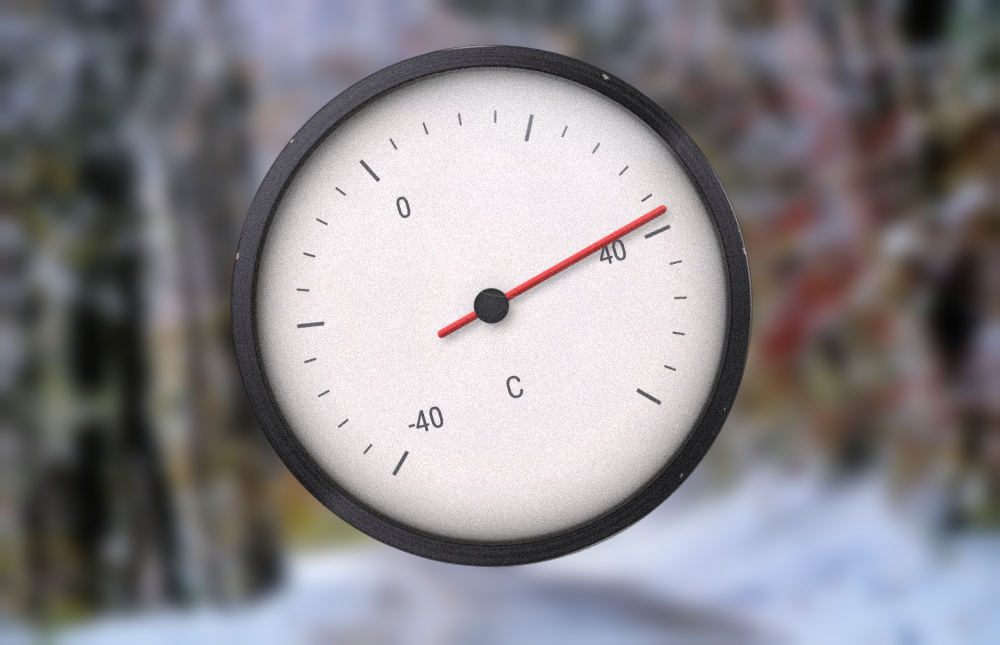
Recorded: 38 °C
